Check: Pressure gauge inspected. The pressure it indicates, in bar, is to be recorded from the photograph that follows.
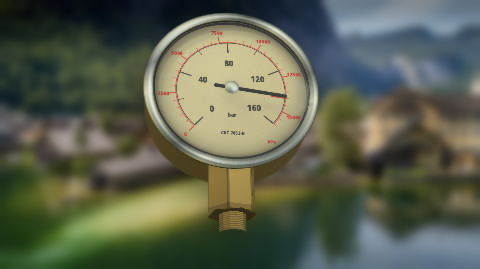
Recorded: 140 bar
